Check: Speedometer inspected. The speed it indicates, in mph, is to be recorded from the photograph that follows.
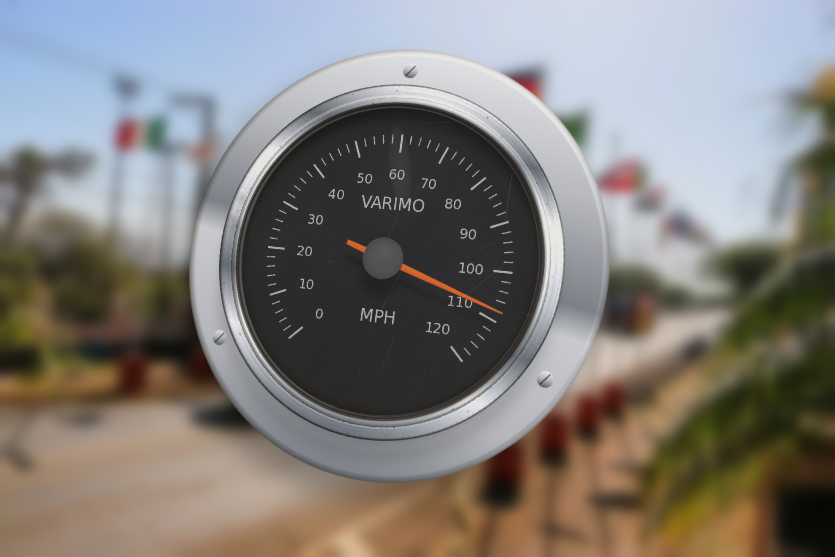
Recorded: 108 mph
